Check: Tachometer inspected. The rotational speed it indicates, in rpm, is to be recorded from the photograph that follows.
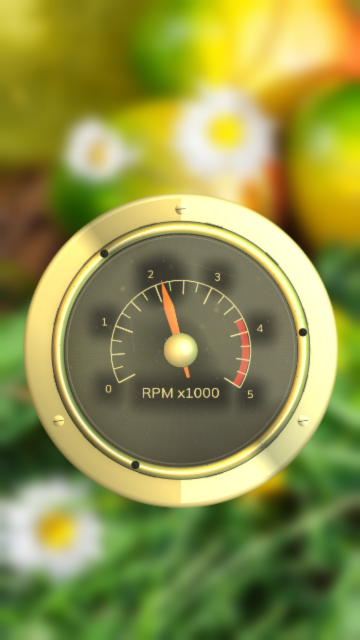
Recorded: 2125 rpm
